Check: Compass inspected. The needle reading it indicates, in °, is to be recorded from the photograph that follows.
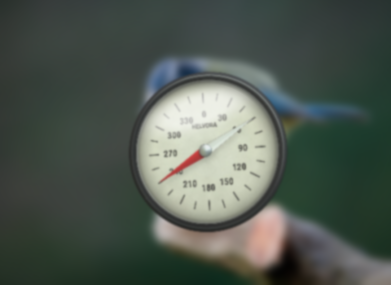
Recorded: 240 °
